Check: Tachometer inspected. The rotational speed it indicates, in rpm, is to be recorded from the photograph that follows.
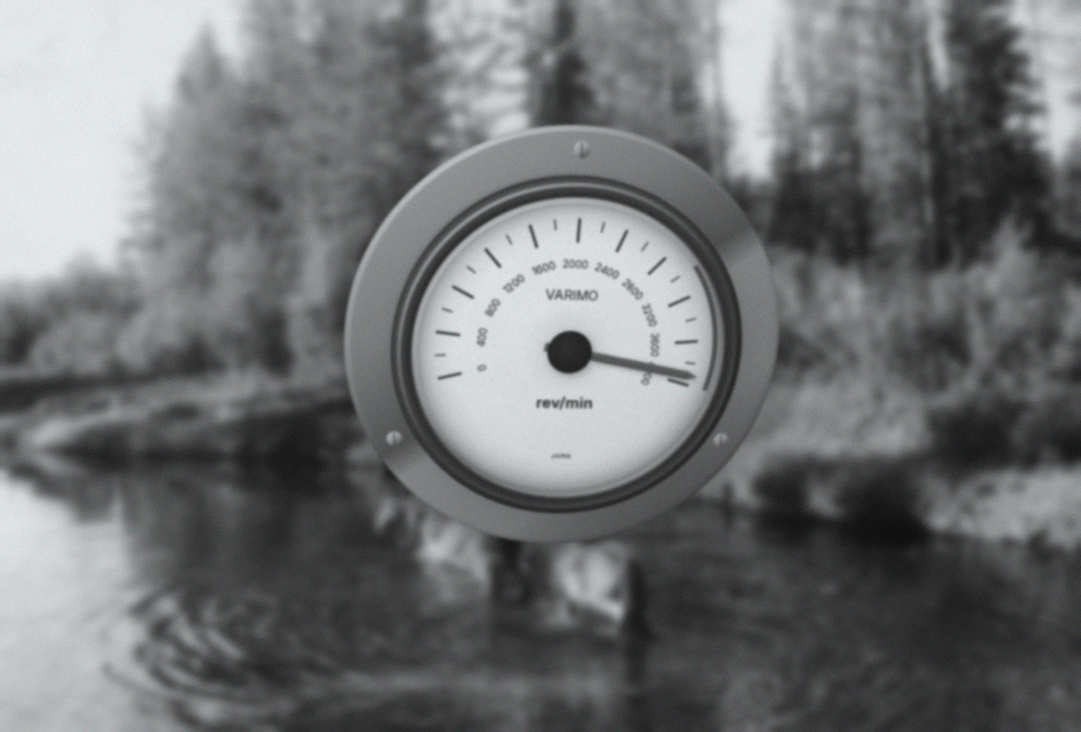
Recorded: 3900 rpm
